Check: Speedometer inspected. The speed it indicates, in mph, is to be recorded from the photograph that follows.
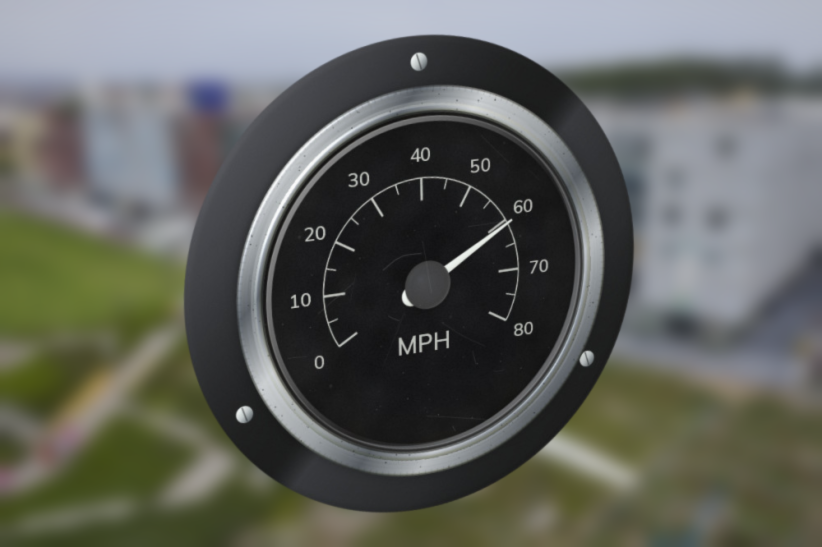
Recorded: 60 mph
